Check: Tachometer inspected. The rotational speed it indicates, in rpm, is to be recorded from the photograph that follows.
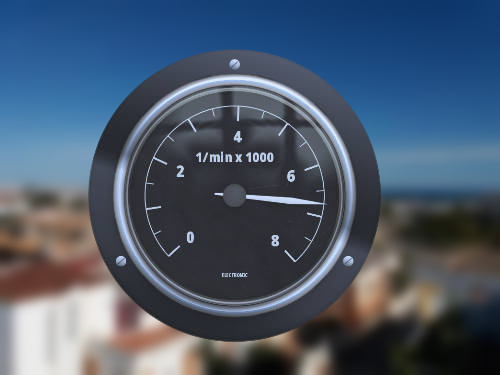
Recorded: 6750 rpm
